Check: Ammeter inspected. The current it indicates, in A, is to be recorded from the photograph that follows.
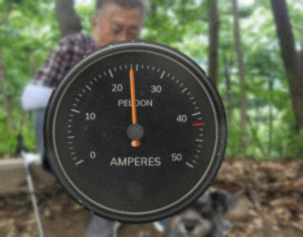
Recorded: 24 A
